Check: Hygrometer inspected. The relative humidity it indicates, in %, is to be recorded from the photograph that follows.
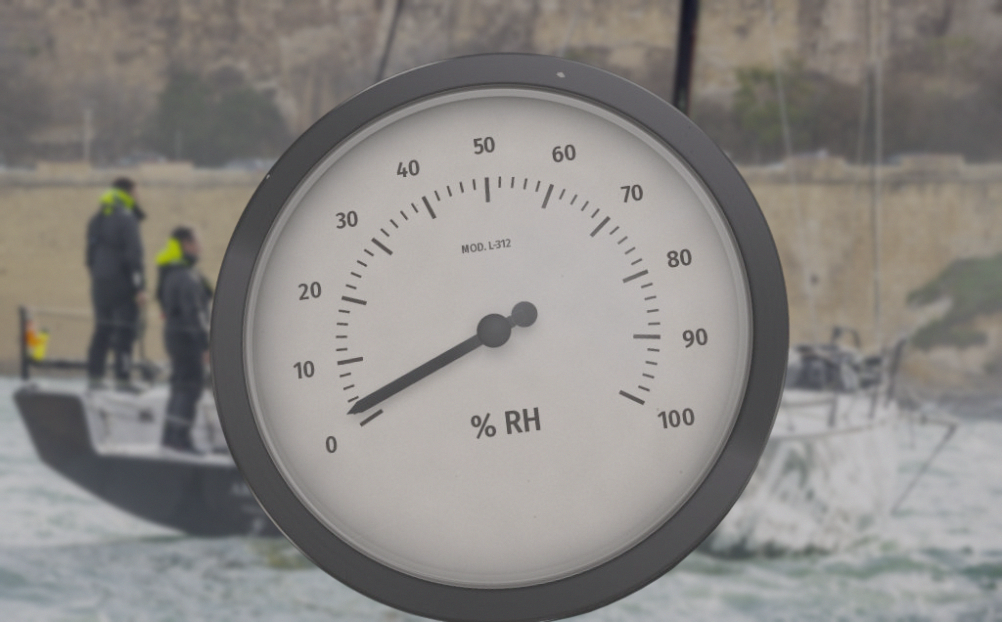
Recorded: 2 %
